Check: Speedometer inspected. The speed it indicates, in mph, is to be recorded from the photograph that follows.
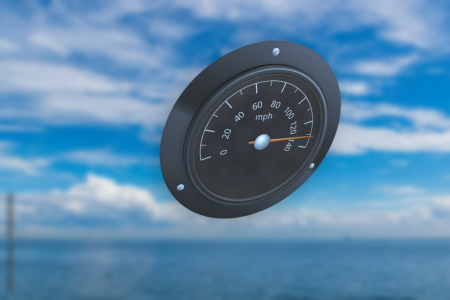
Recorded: 130 mph
